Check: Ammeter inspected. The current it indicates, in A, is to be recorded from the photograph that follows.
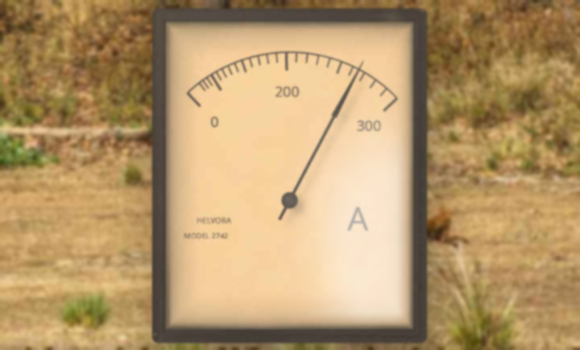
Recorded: 265 A
